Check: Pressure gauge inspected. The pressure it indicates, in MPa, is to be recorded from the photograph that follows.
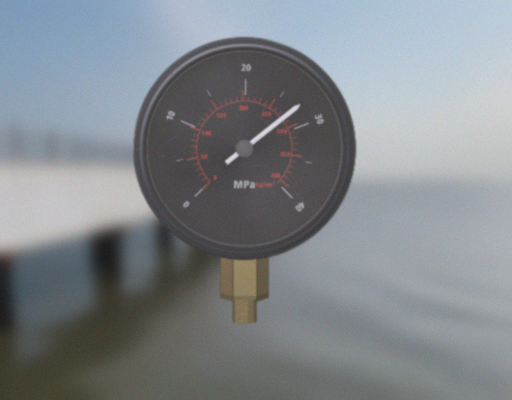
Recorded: 27.5 MPa
